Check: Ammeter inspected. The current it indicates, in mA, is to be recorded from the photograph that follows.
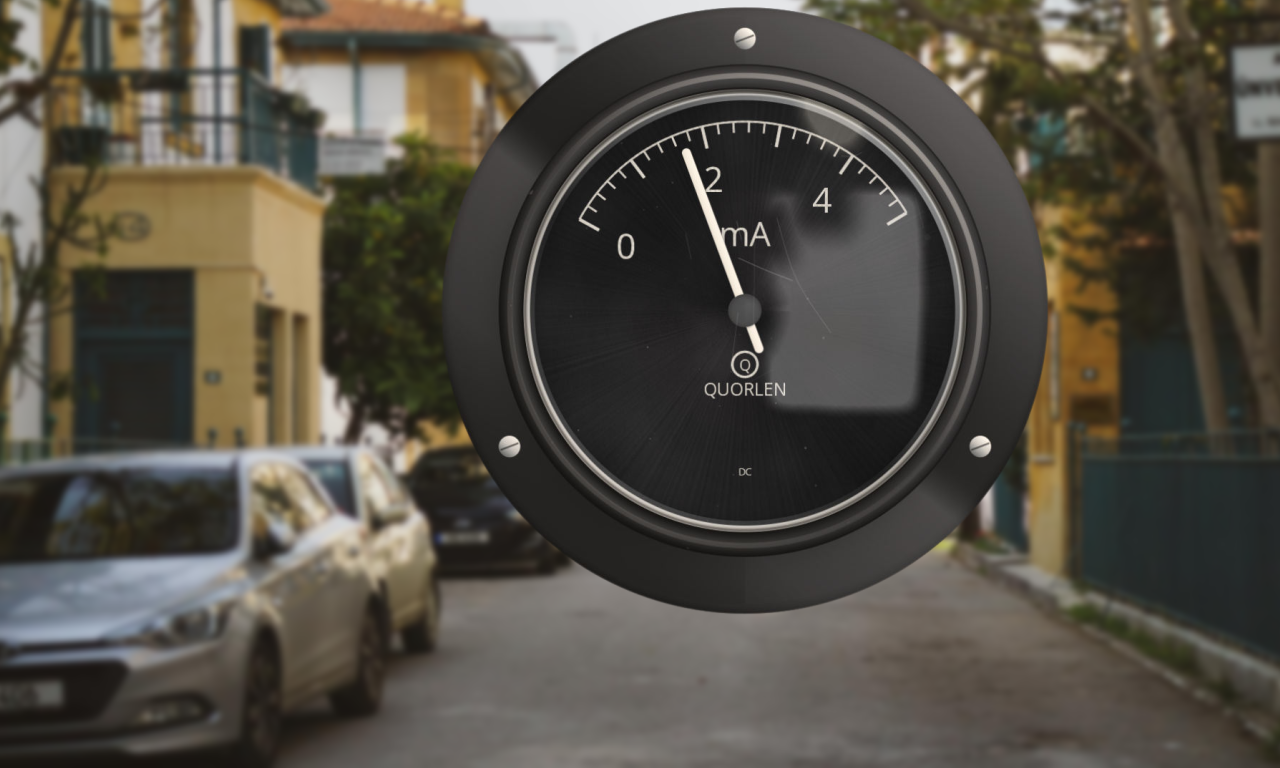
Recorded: 1.7 mA
